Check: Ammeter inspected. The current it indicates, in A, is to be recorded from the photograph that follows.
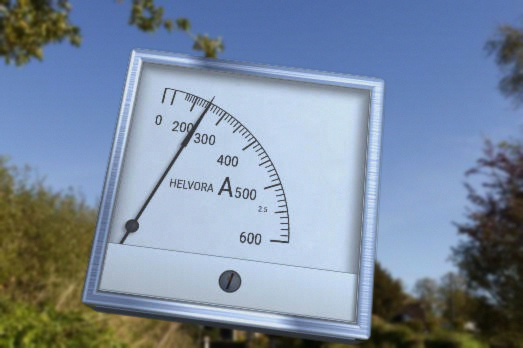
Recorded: 250 A
